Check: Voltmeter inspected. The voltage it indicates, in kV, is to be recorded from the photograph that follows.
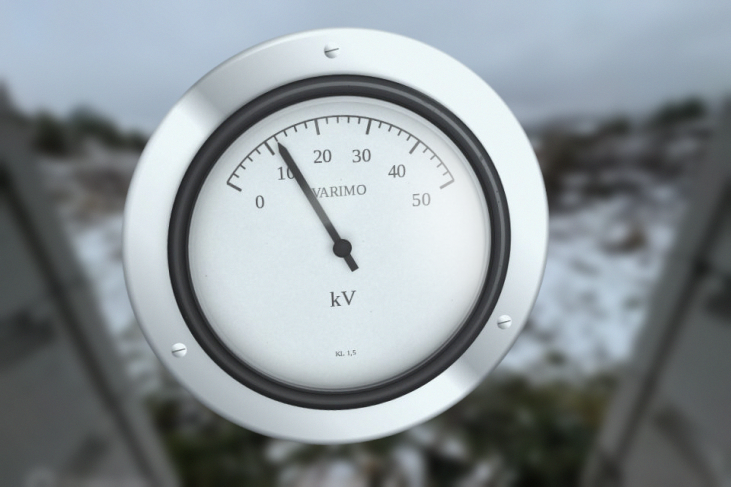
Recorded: 12 kV
